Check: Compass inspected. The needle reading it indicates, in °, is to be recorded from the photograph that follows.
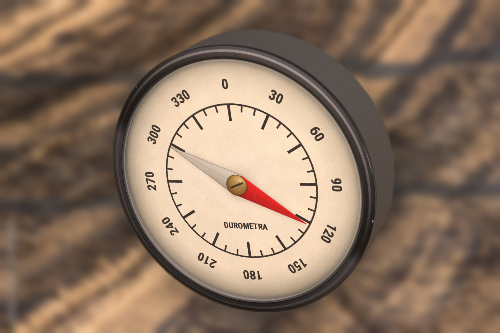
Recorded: 120 °
